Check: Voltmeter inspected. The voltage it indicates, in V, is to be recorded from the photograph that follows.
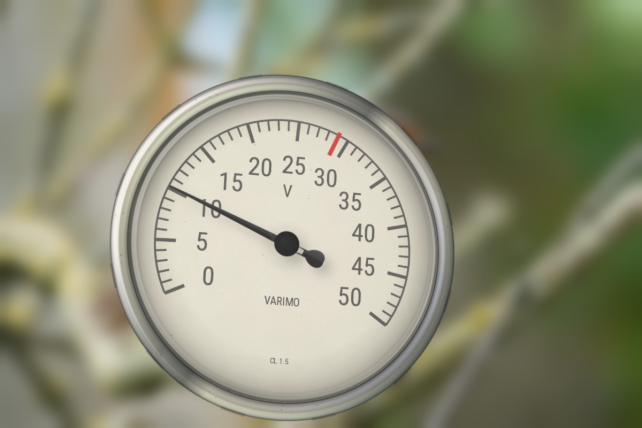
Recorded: 10 V
